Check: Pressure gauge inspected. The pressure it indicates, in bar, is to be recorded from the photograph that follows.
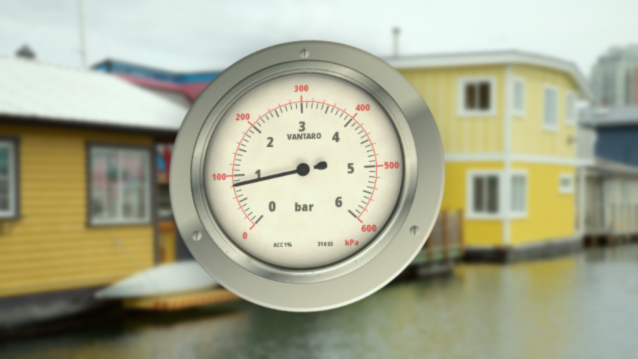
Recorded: 0.8 bar
